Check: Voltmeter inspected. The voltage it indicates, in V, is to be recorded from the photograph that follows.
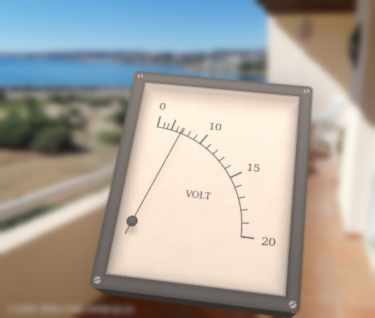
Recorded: 7 V
